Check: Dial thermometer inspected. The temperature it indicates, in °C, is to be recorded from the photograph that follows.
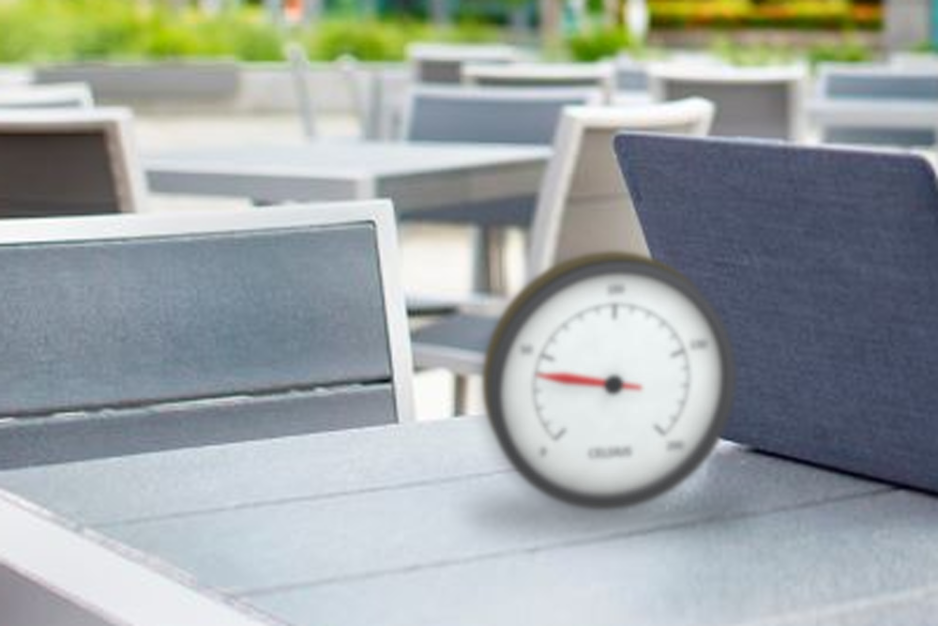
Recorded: 40 °C
